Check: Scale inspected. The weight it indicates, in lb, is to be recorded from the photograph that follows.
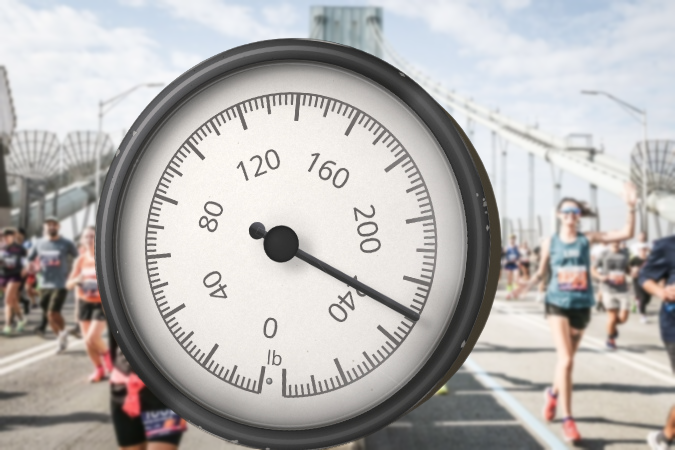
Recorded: 230 lb
